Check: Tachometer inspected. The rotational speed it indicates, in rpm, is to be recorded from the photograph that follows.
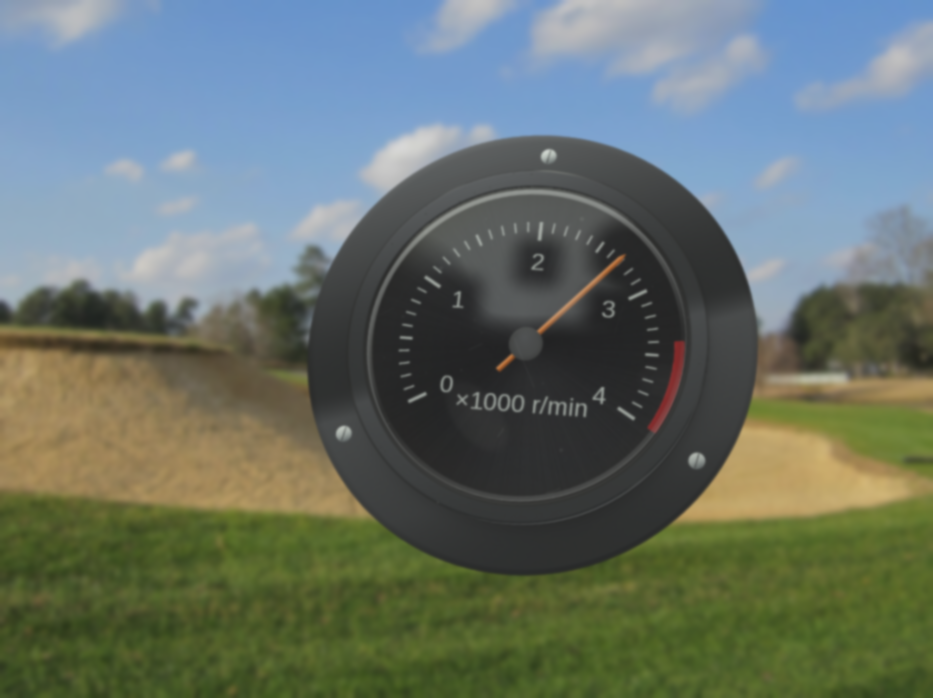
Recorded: 2700 rpm
